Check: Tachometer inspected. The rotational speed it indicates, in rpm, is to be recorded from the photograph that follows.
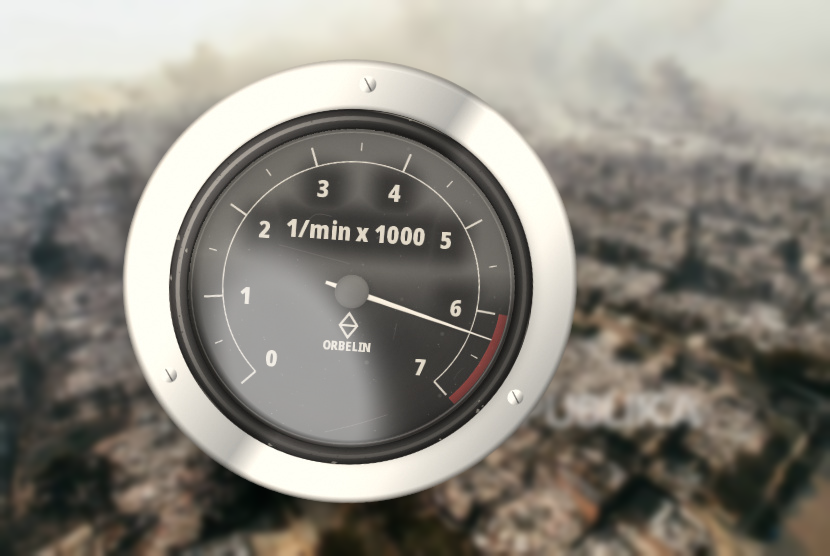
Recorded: 6250 rpm
